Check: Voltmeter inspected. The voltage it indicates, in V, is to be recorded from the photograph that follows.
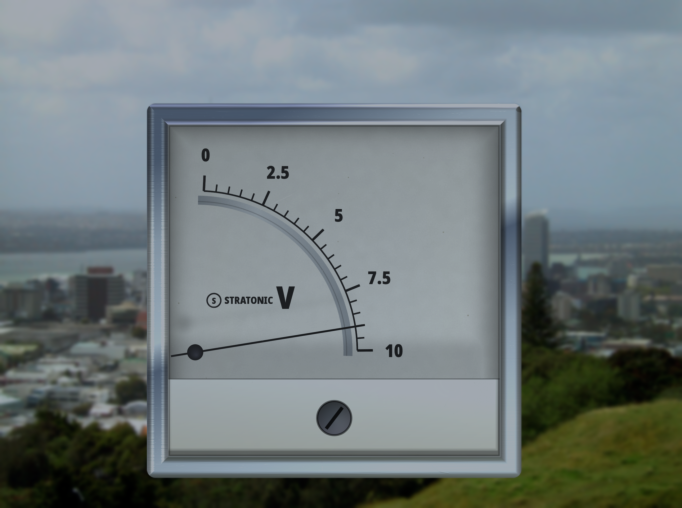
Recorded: 9 V
